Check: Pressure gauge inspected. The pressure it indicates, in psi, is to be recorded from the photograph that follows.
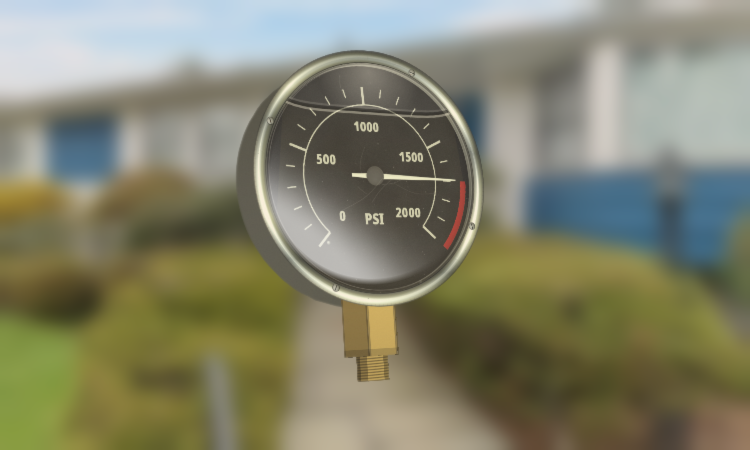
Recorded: 1700 psi
